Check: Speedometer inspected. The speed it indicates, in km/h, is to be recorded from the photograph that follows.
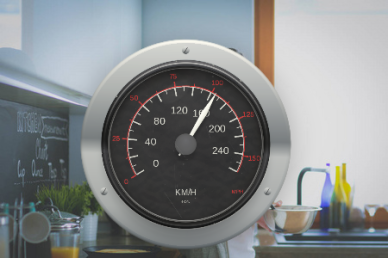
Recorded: 165 km/h
